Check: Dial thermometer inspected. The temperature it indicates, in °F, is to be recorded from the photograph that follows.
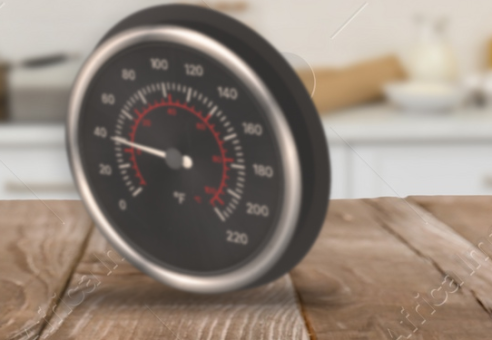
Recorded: 40 °F
